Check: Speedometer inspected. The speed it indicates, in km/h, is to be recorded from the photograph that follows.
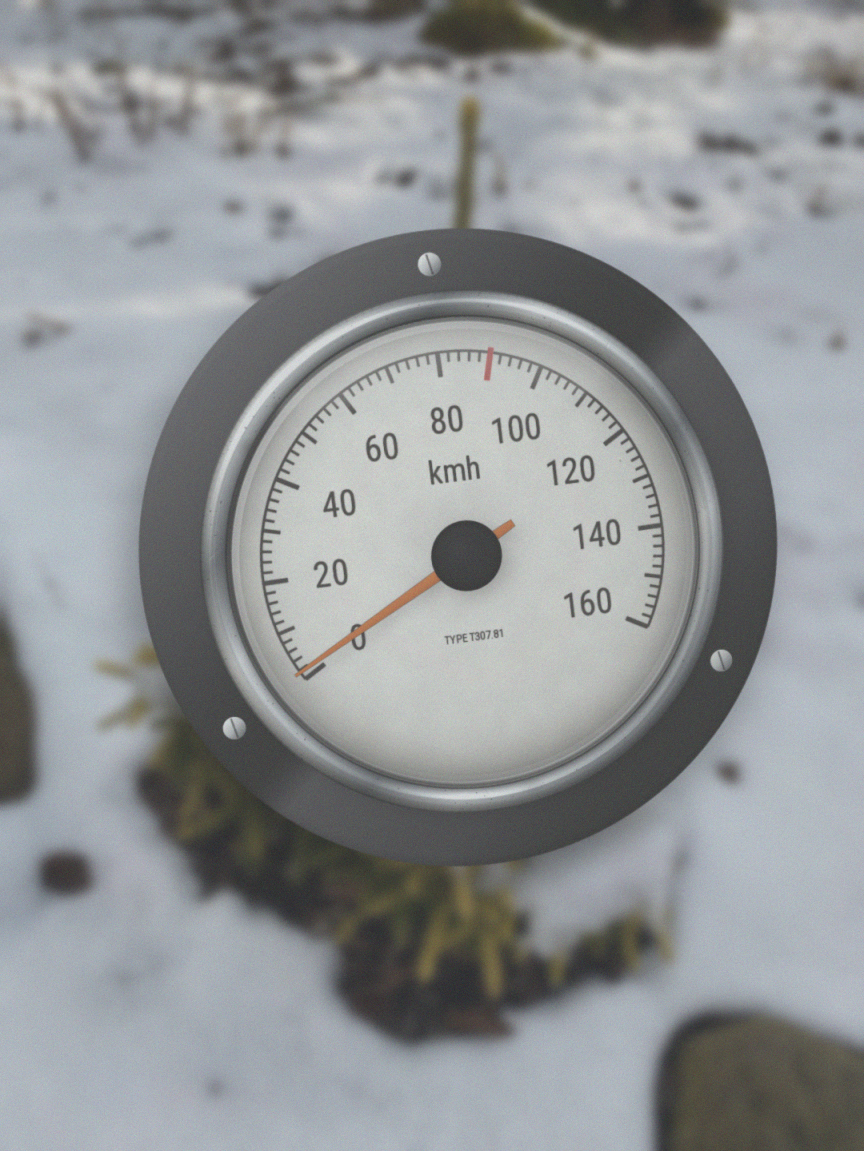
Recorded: 2 km/h
